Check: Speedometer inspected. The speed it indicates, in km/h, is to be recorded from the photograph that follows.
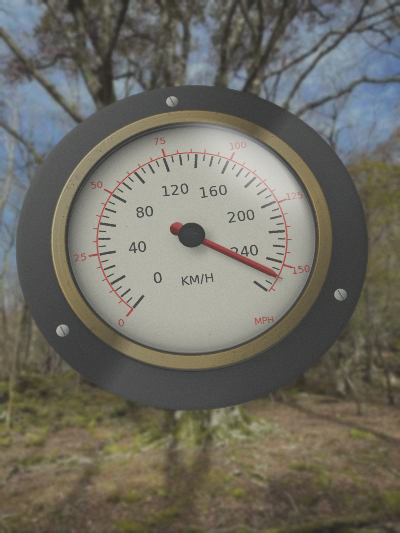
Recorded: 250 km/h
